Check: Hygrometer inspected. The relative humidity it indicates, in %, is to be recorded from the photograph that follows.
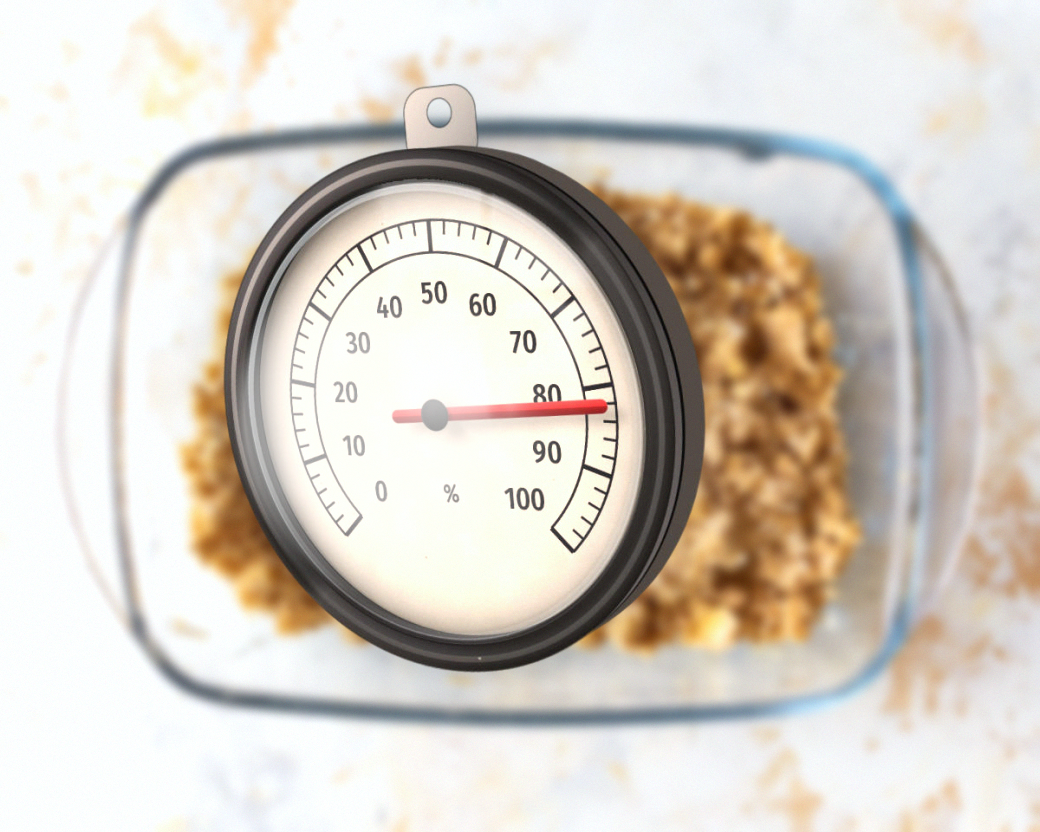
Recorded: 82 %
